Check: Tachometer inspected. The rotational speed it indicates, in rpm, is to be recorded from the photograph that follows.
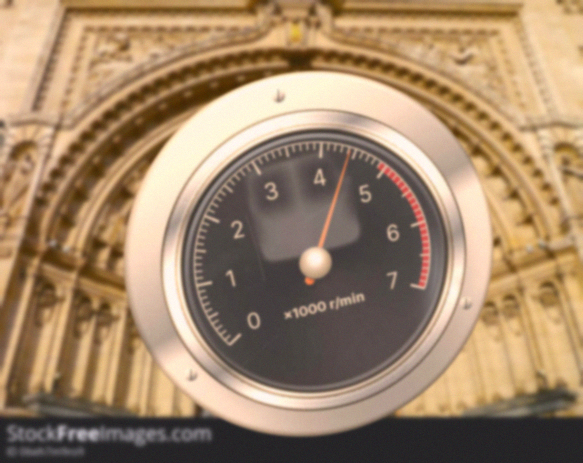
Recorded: 4400 rpm
